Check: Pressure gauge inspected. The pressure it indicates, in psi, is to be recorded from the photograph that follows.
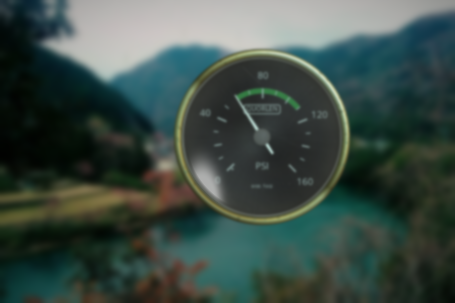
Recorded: 60 psi
